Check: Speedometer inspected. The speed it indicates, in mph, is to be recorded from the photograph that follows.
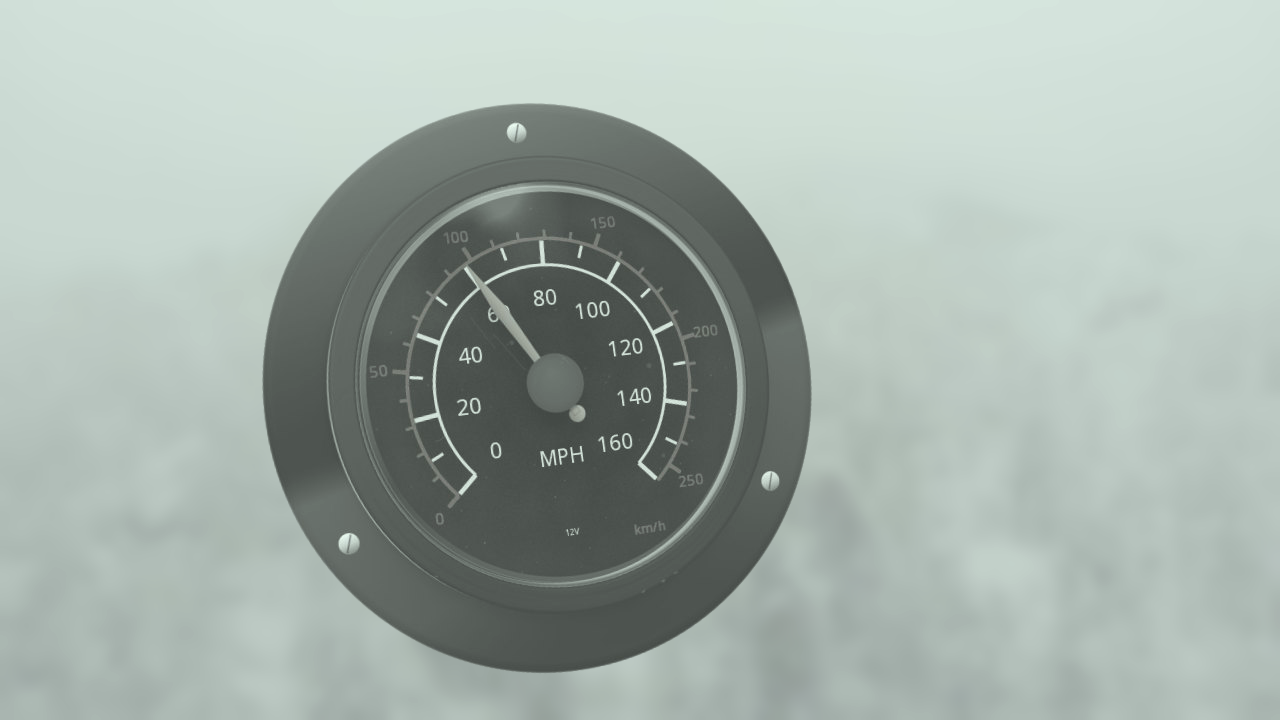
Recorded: 60 mph
